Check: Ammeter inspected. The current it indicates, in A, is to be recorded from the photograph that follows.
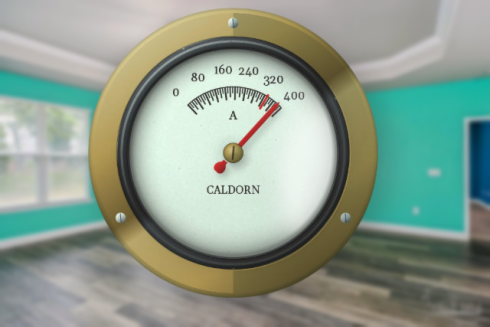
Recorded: 380 A
